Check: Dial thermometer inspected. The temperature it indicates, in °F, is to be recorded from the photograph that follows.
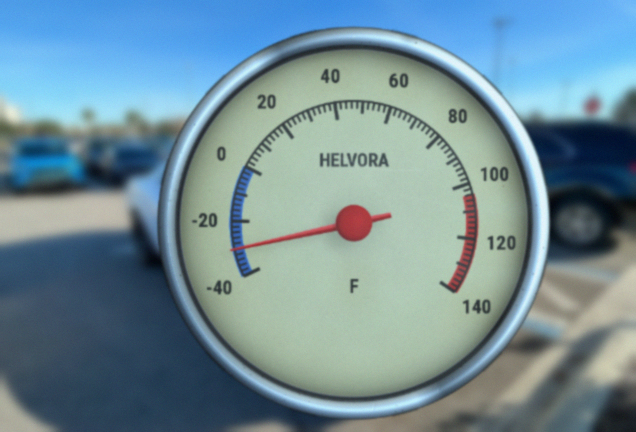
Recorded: -30 °F
